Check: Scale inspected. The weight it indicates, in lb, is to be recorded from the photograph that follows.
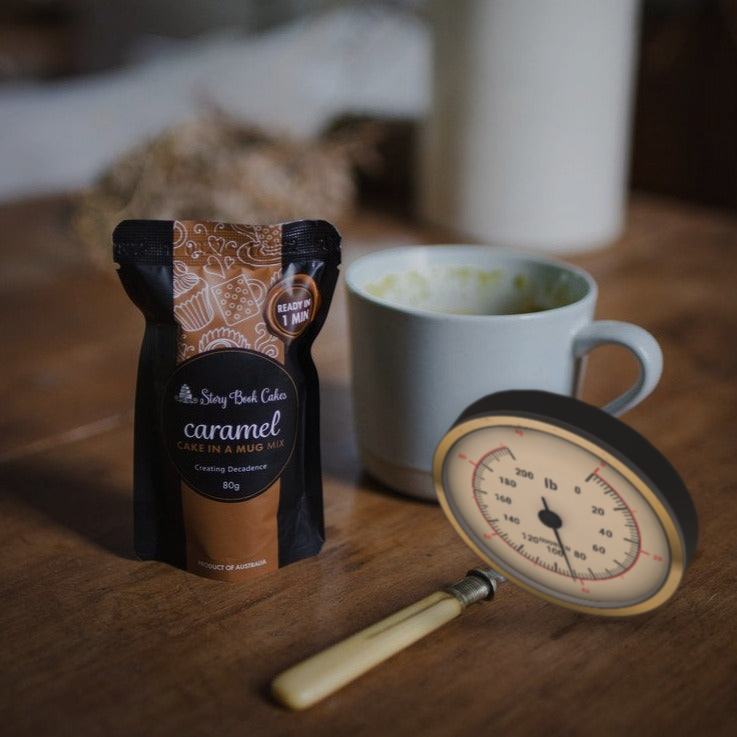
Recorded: 90 lb
